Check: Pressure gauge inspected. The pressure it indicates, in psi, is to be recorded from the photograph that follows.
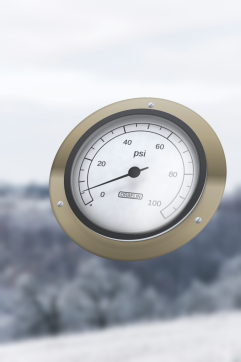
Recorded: 5 psi
